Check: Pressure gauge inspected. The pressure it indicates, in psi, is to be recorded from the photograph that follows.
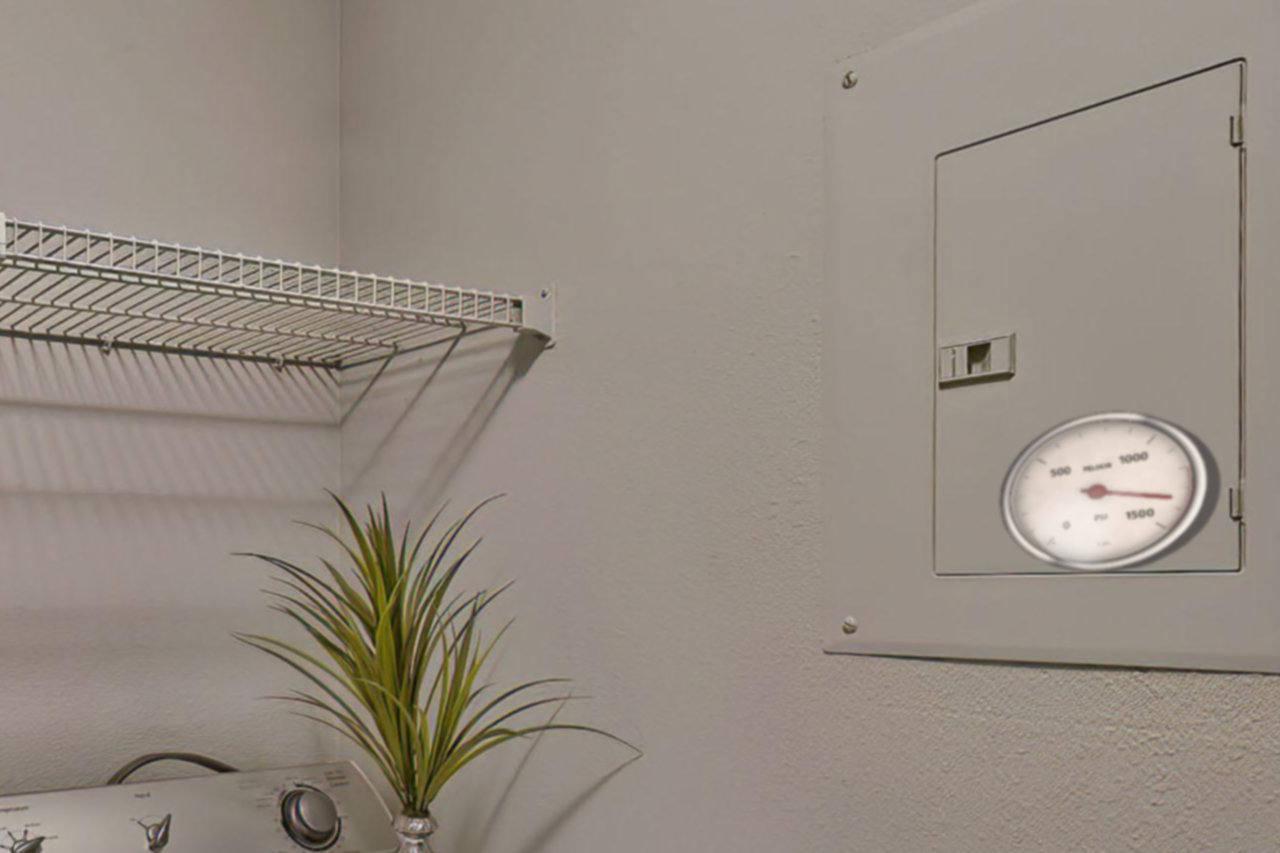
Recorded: 1350 psi
